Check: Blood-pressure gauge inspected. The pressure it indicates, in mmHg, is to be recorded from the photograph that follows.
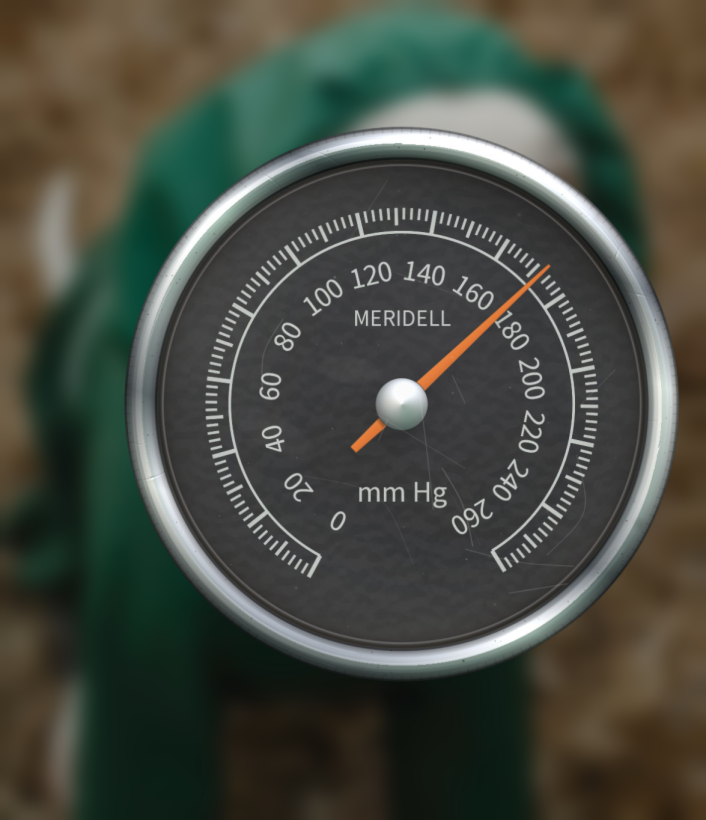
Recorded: 172 mmHg
